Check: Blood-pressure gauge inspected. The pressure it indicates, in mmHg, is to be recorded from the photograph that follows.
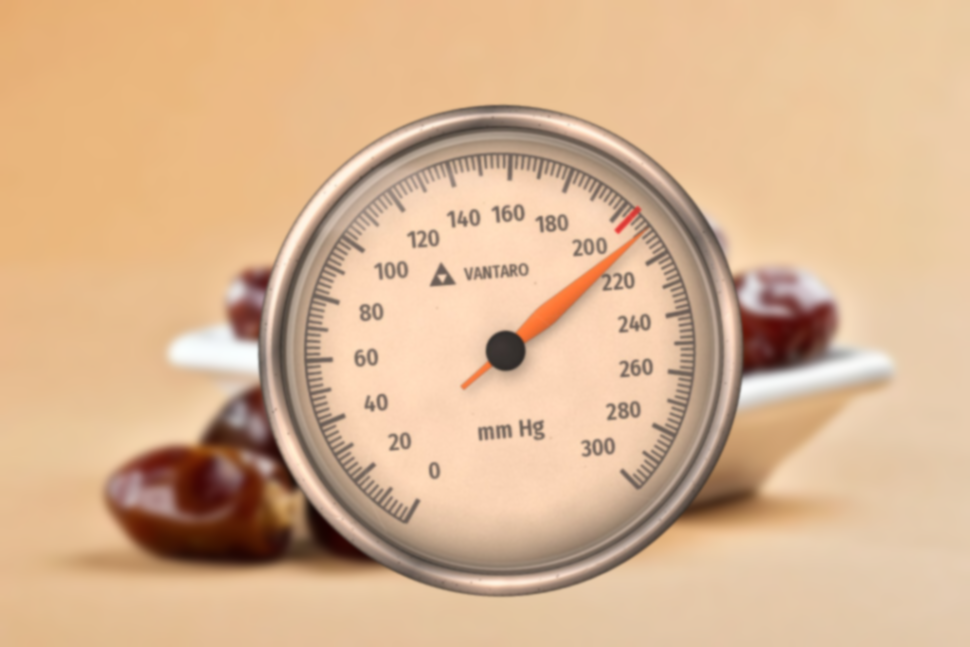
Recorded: 210 mmHg
